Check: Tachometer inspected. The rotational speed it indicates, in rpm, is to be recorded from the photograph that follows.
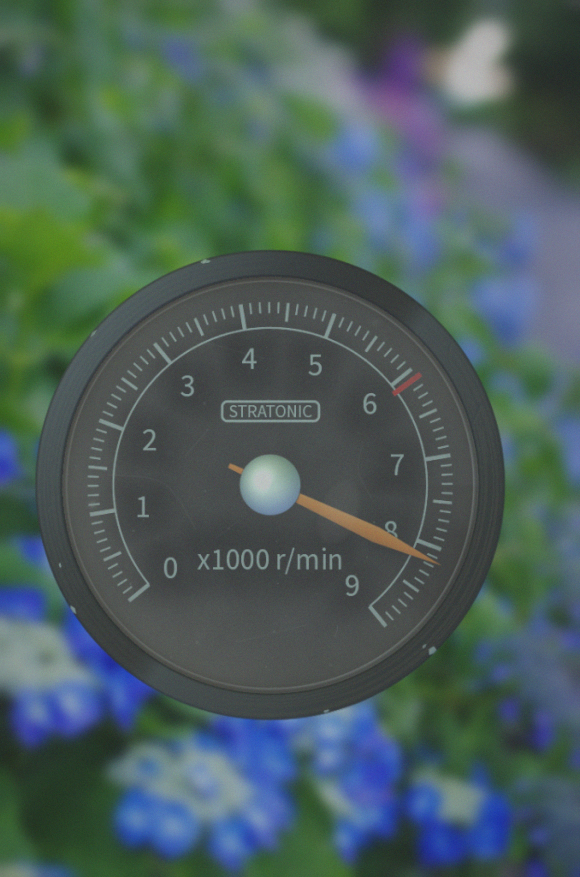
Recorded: 8150 rpm
